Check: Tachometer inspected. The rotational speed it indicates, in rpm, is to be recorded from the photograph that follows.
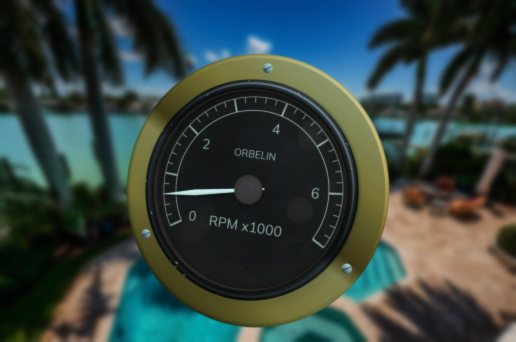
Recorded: 600 rpm
